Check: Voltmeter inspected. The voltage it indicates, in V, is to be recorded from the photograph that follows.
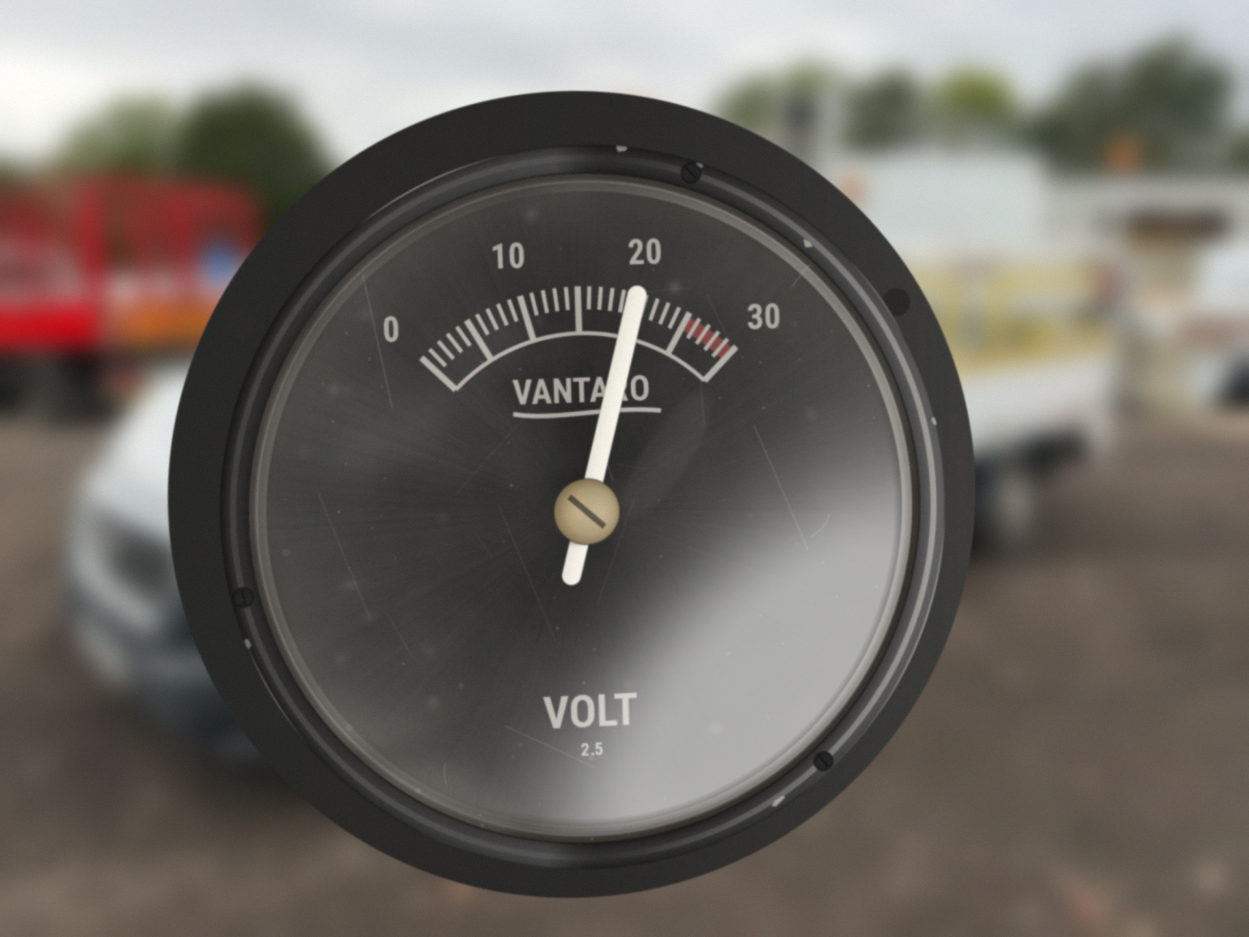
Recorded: 20 V
